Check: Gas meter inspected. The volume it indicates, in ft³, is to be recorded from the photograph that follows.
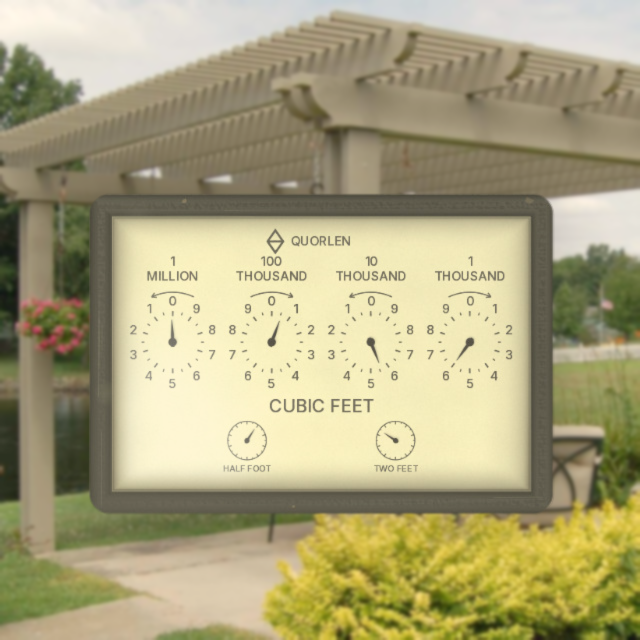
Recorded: 5600 ft³
